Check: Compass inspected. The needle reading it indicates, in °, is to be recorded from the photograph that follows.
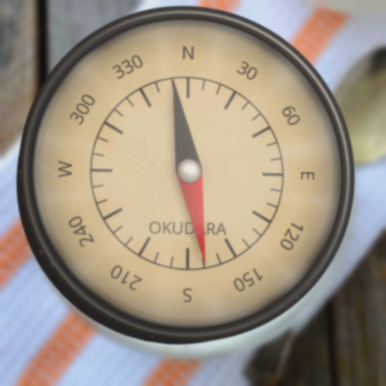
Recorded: 170 °
